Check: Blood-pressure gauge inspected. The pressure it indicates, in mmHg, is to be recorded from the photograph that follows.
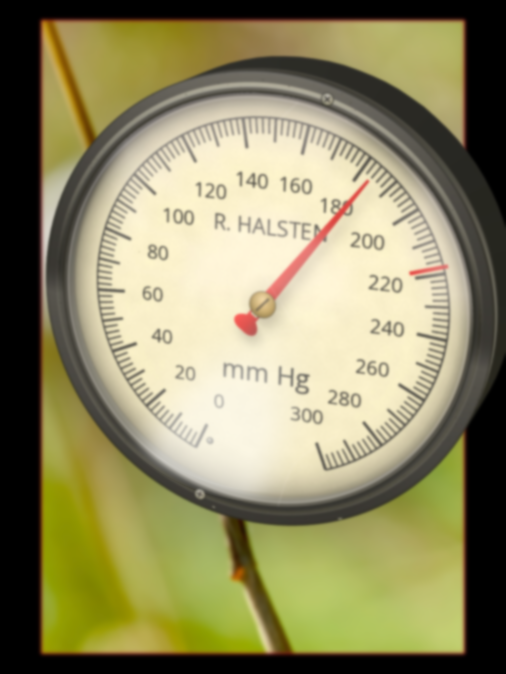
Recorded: 184 mmHg
